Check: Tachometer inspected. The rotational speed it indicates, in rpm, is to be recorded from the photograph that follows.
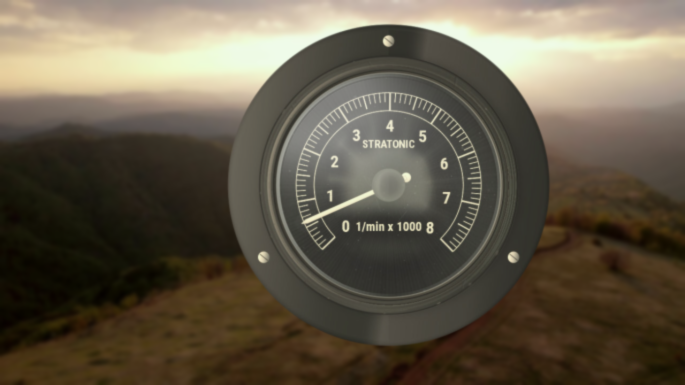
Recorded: 600 rpm
